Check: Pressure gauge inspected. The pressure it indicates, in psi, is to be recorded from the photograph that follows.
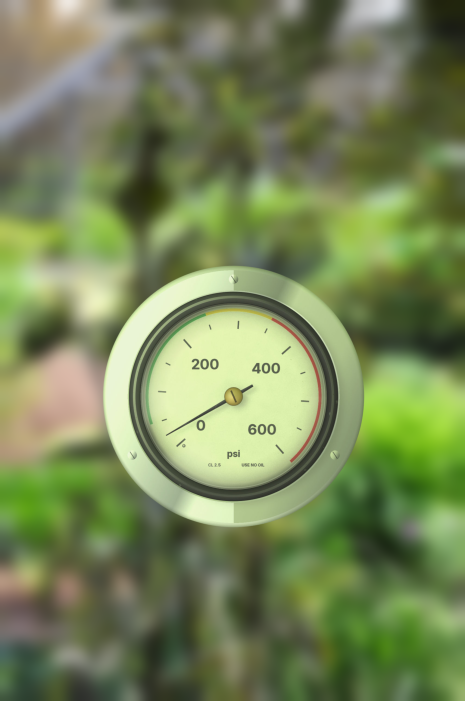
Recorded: 25 psi
